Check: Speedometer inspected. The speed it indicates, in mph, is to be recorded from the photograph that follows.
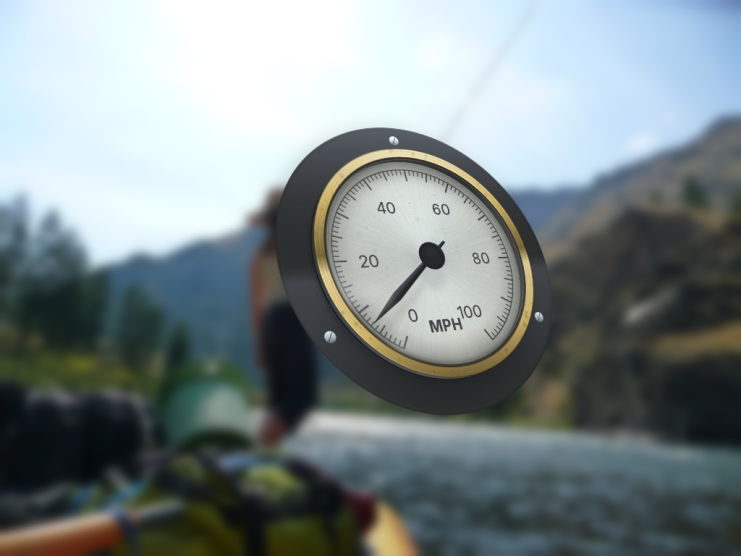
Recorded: 7 mph
